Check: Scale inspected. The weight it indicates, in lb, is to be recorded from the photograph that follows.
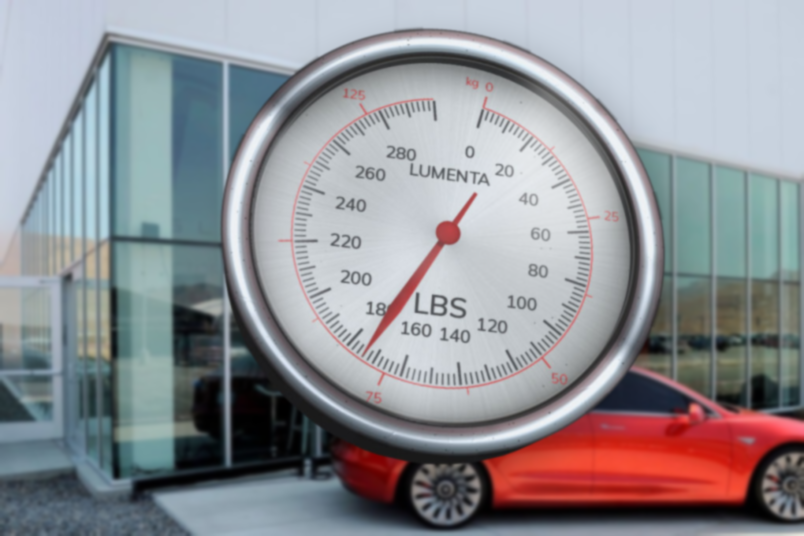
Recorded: 174 lb
